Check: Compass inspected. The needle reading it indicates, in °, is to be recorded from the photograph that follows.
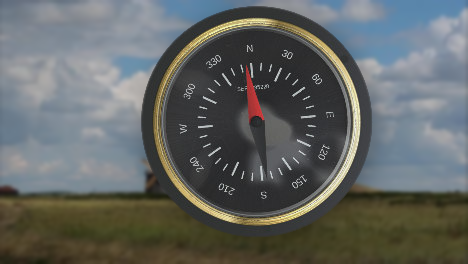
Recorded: 355 °
